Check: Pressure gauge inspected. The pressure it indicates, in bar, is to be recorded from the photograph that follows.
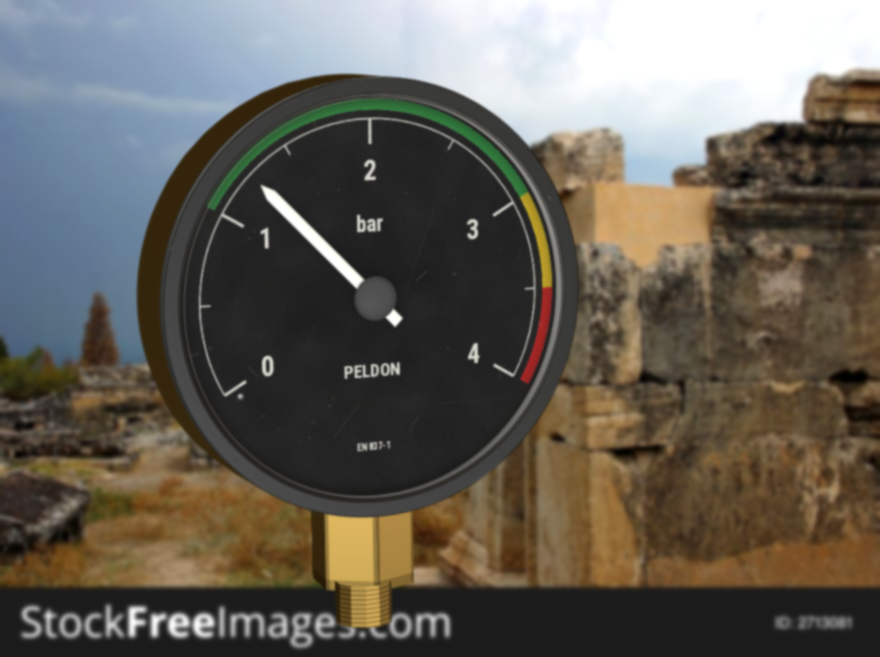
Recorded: 1.25 bar
